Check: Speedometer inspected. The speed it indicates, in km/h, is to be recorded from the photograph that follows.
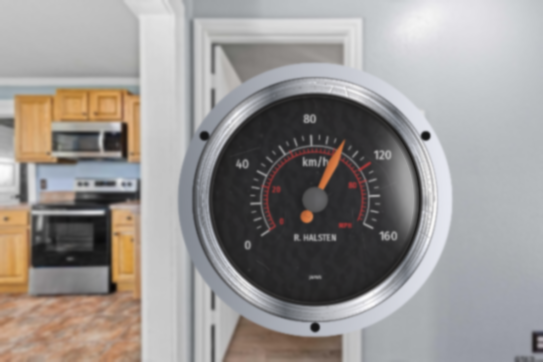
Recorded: 100 km/h
